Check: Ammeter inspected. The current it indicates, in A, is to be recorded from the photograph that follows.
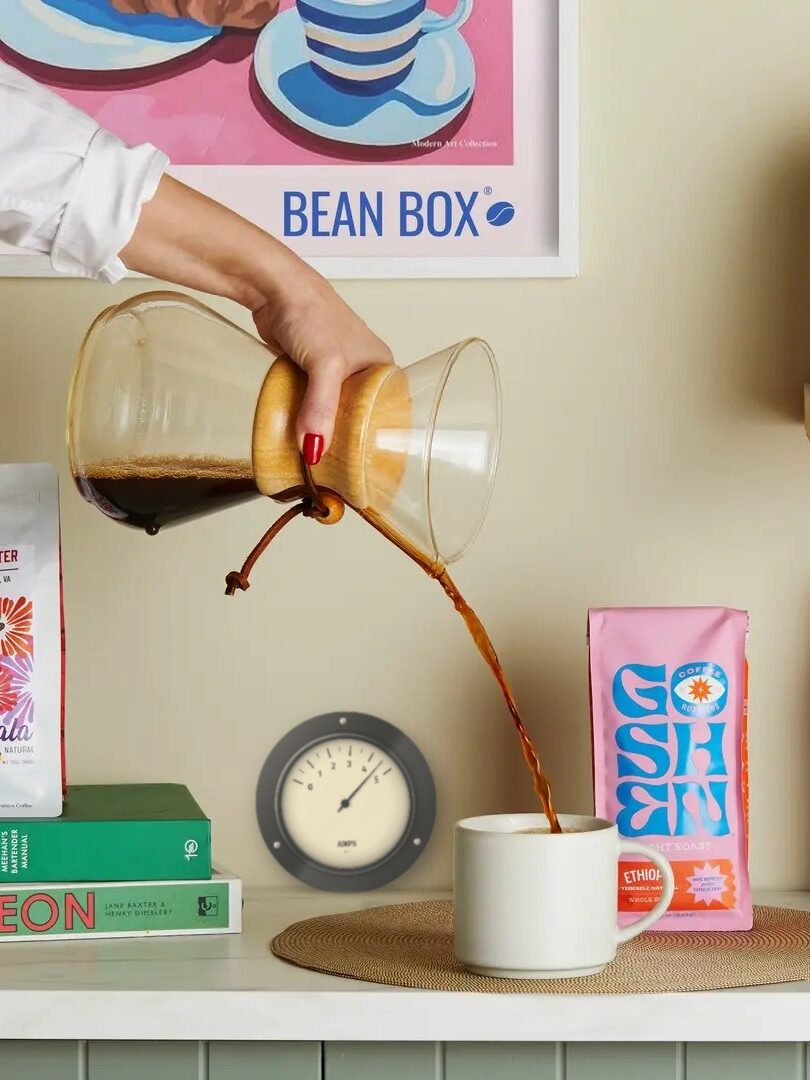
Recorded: 4.5 A
